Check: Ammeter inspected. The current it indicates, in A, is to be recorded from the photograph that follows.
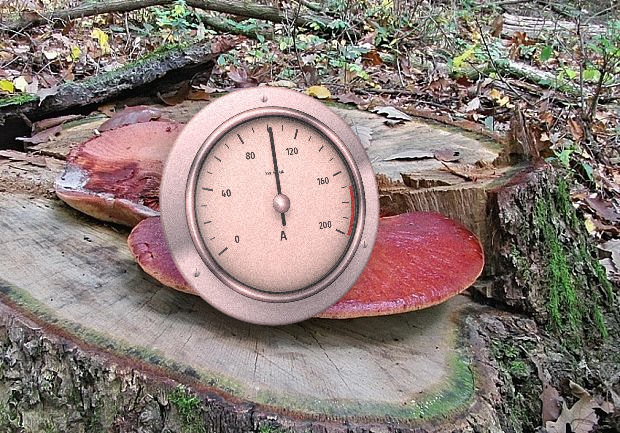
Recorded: 100 A
